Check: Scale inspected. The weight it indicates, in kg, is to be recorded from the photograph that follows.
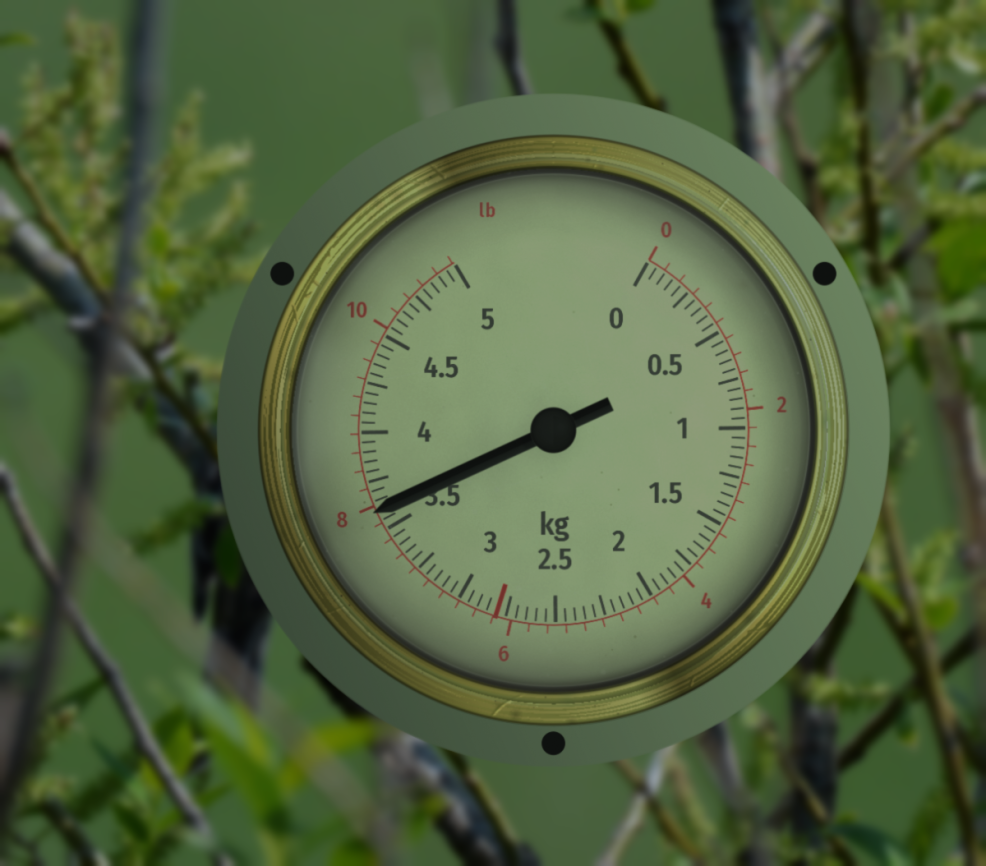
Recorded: 3.6 kg
